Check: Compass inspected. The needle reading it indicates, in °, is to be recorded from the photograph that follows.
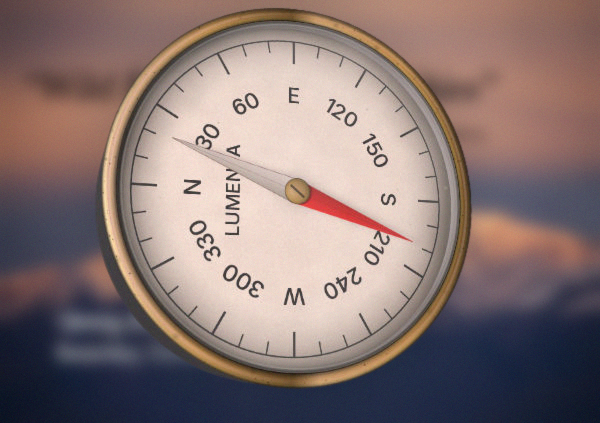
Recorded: 200 °
